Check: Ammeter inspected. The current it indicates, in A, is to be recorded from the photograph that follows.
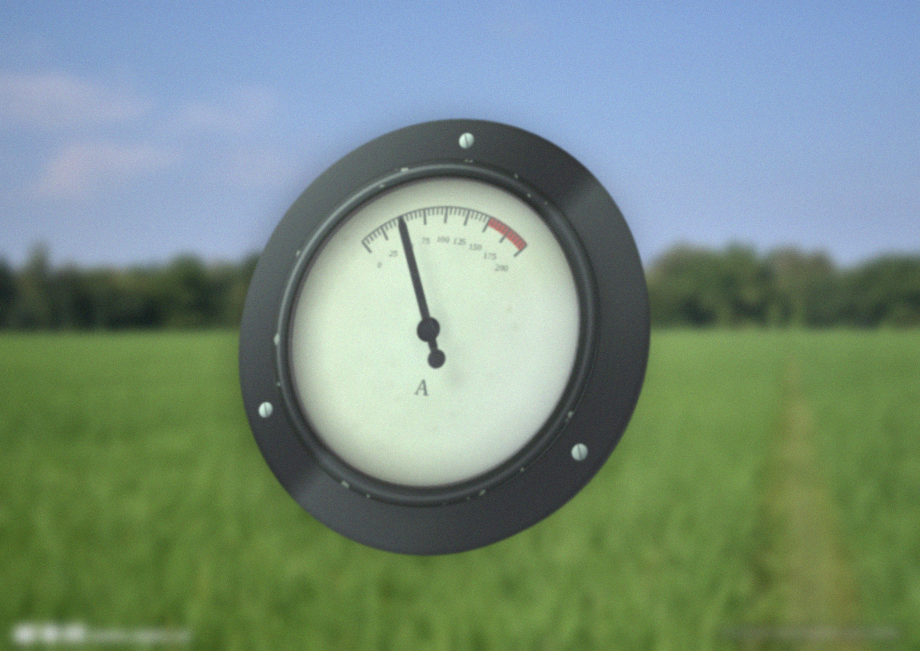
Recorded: 50 A
